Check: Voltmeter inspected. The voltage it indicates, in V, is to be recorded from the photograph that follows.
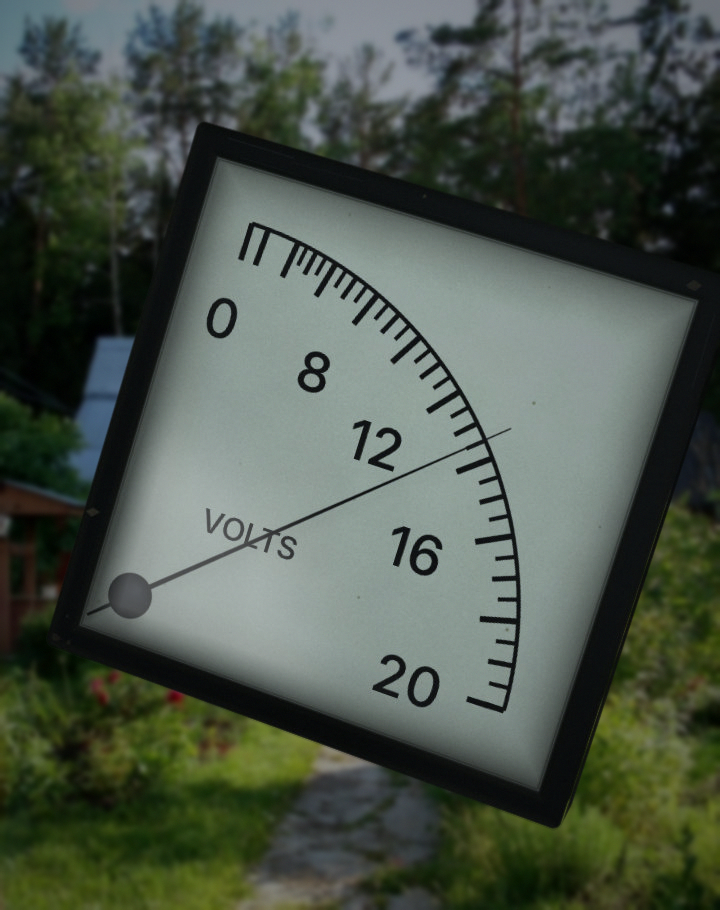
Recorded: 13.5 V
